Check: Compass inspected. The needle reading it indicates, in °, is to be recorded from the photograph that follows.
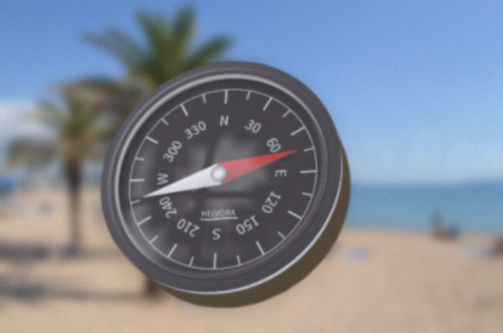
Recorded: 75 °
